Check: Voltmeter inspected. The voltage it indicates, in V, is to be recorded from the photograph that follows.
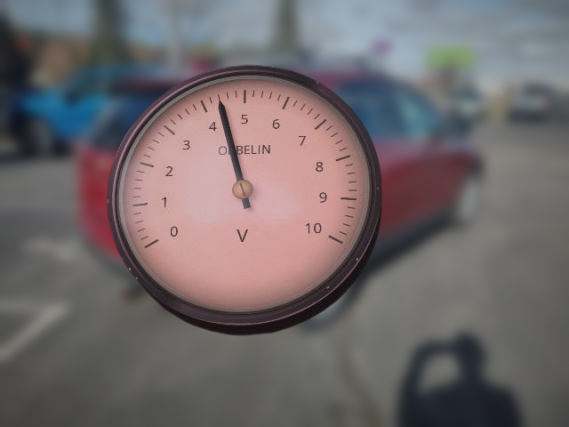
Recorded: 4.4 V
